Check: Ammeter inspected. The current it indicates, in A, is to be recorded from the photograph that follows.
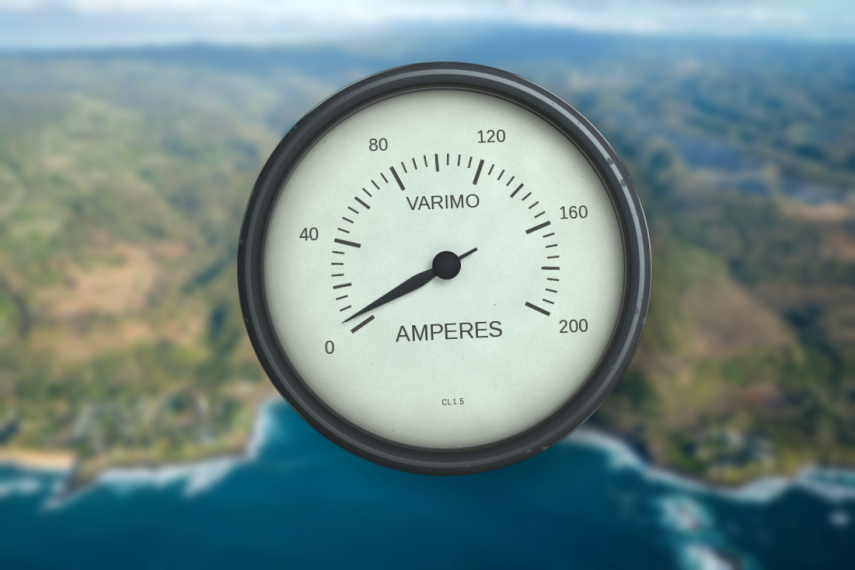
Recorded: 5 A
